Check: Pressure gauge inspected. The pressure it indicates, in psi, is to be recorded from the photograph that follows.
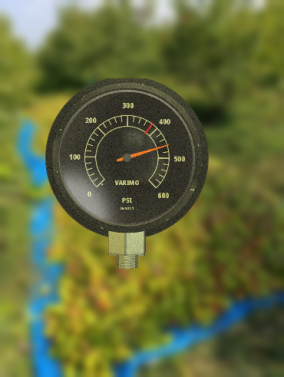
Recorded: 460 psi
